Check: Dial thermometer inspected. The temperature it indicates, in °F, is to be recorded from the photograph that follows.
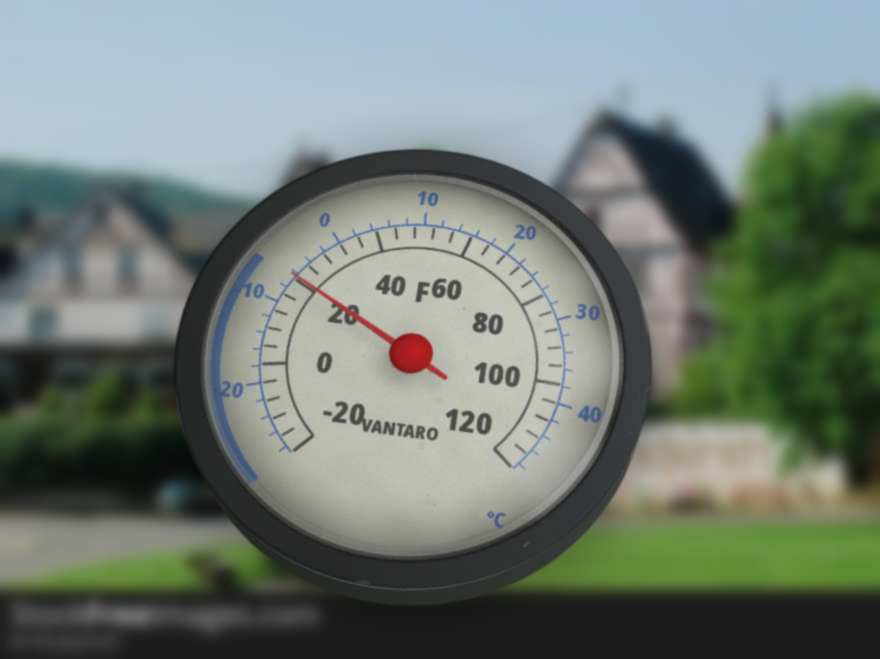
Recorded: 20 °F
